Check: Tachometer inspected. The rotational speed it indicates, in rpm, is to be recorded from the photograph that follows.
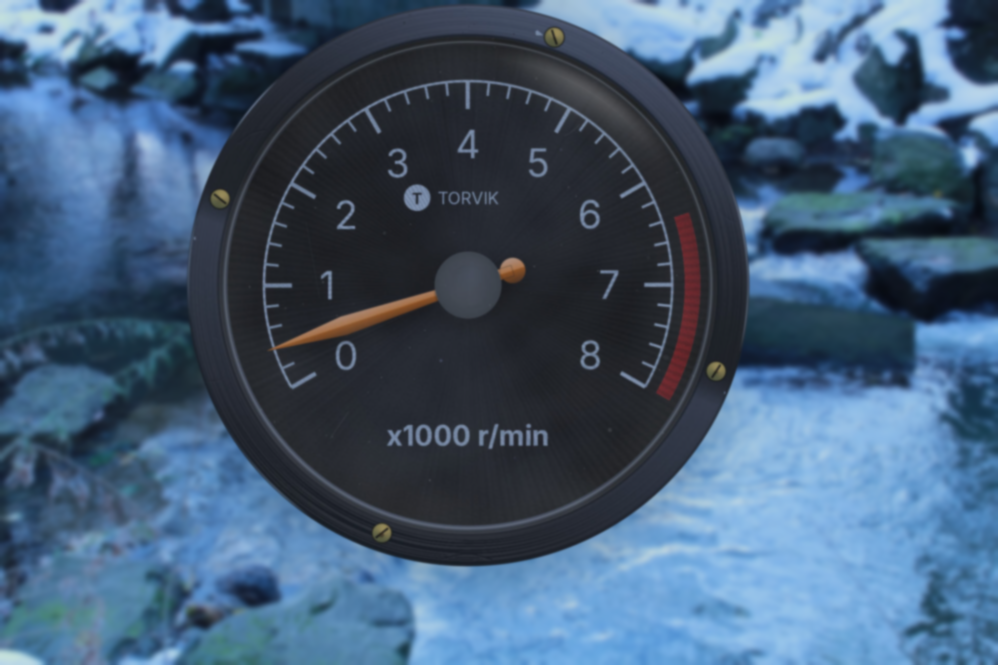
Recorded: 400 rpm
